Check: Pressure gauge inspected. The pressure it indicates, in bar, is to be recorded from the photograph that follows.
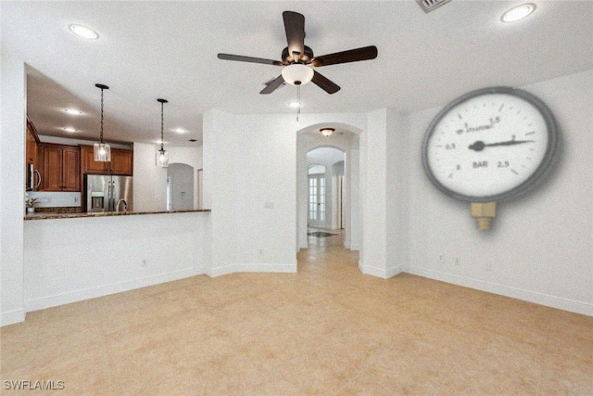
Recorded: 2.1 bar
